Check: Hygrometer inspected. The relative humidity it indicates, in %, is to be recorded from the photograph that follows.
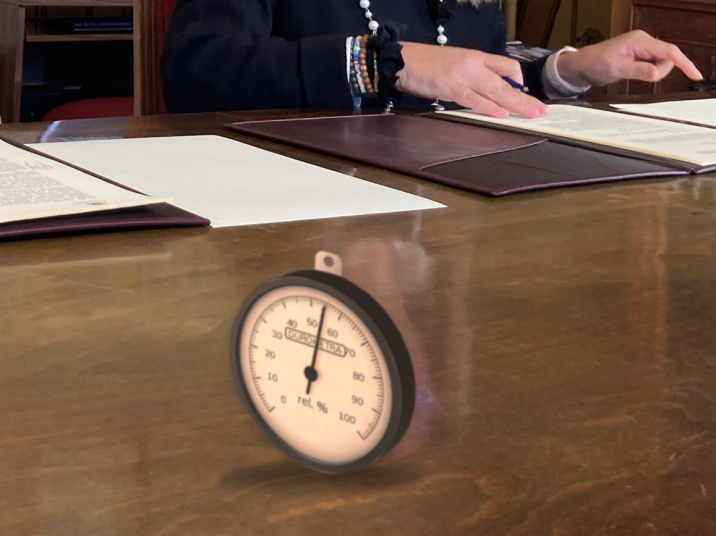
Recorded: 55 %
